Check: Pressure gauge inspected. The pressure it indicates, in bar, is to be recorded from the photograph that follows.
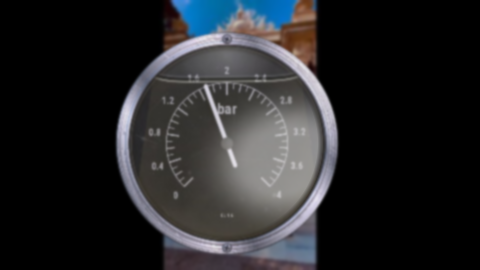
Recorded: 1.7 bar
